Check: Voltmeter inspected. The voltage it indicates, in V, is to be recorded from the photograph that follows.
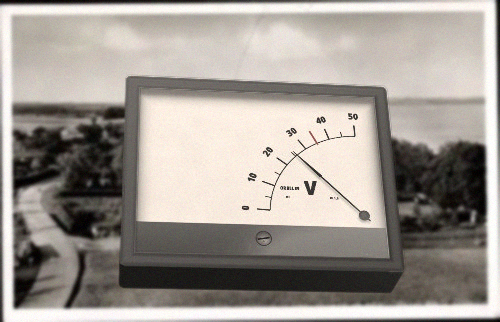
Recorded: 25 V
